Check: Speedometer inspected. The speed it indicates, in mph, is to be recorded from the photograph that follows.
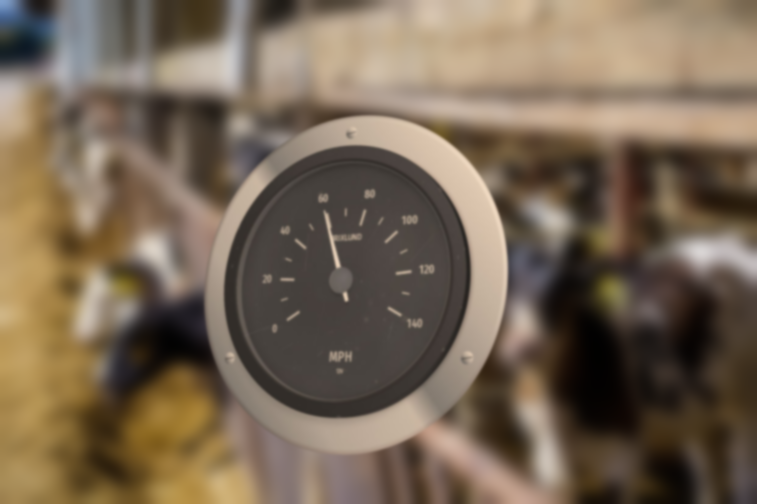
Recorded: 60 mph
